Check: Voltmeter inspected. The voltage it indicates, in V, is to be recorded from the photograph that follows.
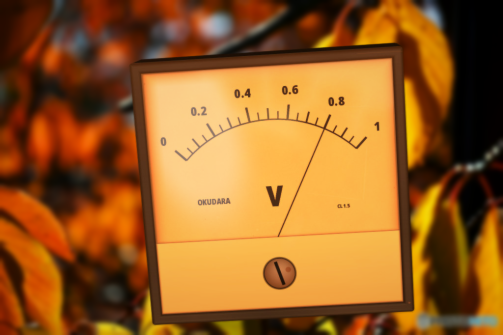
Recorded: 0.8 V
